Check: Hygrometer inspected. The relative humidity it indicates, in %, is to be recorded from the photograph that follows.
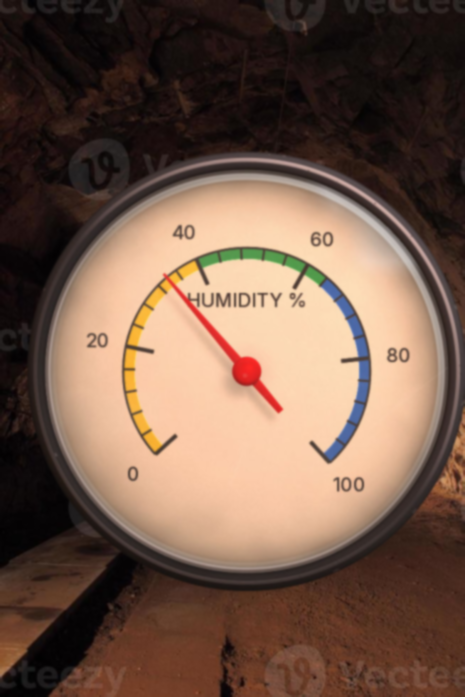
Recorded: 34 %
